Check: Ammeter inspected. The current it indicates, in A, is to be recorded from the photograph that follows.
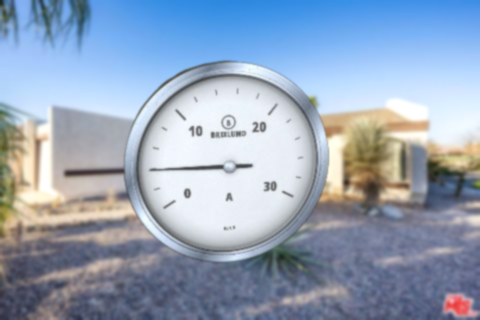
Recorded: 4 A
